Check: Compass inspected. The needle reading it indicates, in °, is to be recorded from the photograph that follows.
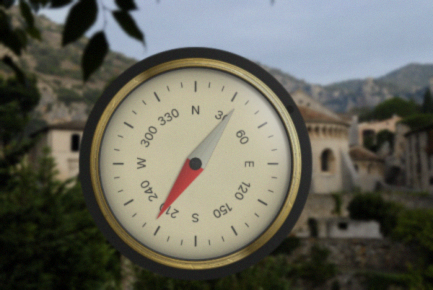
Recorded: 215 °
